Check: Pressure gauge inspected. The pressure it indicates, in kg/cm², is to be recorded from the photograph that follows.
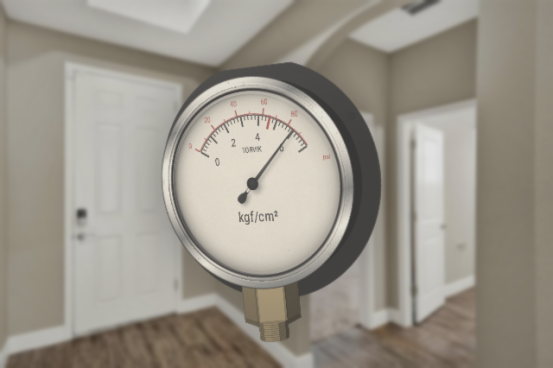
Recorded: 6 kg/cm²
